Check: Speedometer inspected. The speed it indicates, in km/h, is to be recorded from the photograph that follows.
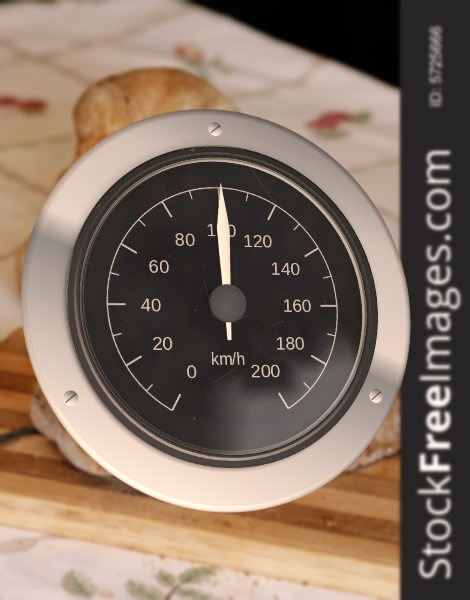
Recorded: 100 km/h
